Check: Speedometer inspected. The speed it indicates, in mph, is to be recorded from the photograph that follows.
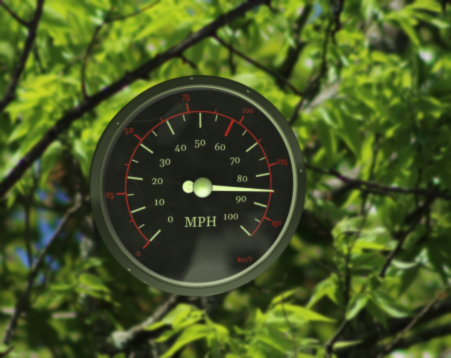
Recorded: 85 mph
